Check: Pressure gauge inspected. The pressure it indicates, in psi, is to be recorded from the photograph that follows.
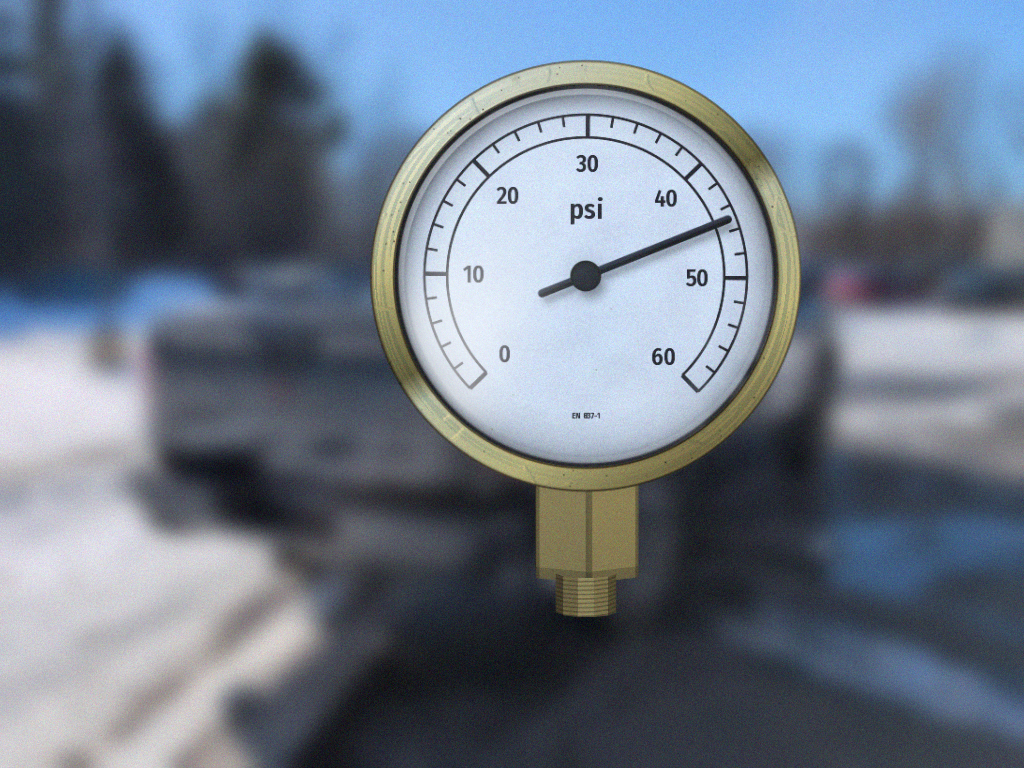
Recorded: 45 psi
